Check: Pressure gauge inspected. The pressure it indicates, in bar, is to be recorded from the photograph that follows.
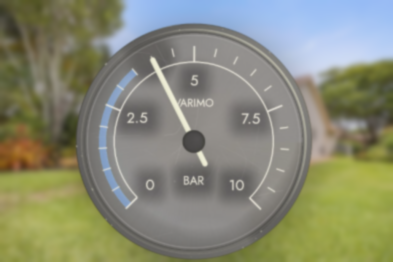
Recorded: 4 bar
